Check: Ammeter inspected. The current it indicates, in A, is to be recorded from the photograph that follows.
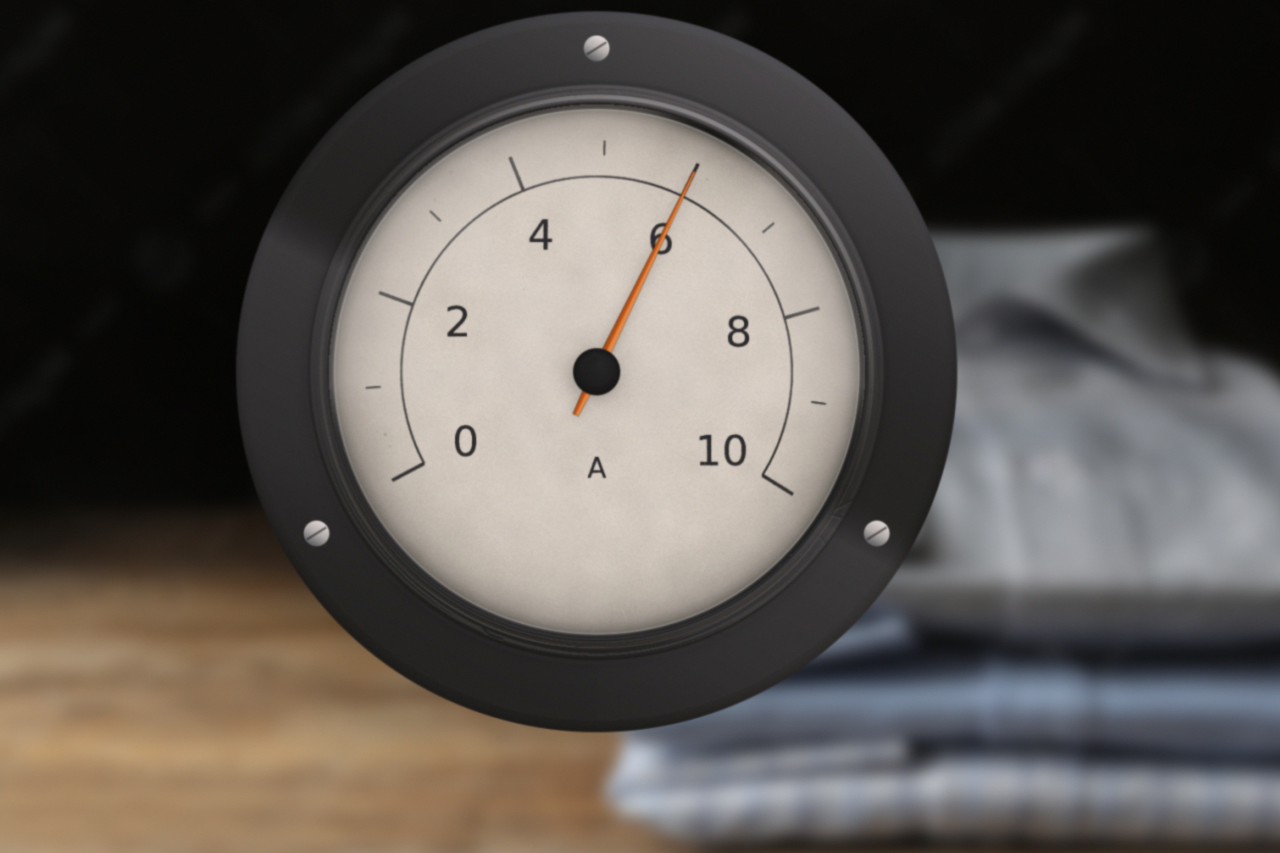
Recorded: 6 A
